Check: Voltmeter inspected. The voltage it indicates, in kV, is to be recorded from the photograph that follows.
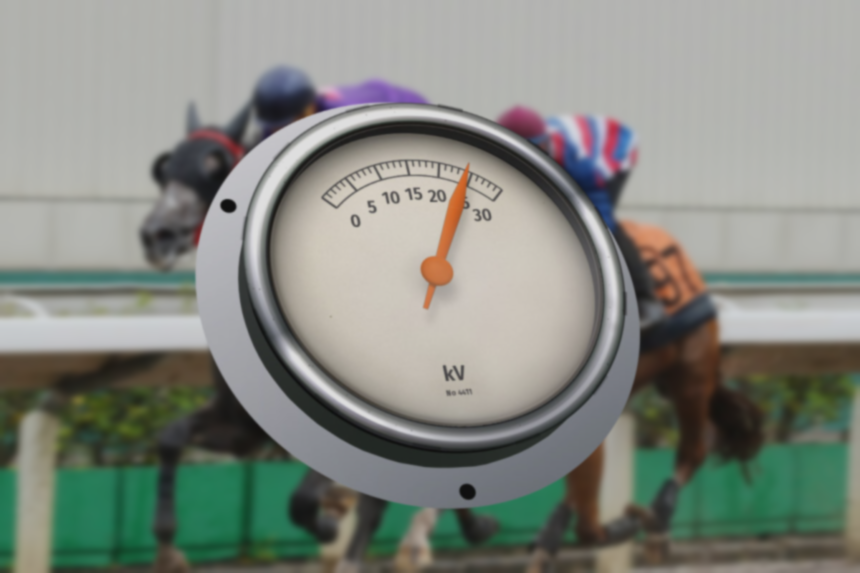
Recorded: 24 kV
